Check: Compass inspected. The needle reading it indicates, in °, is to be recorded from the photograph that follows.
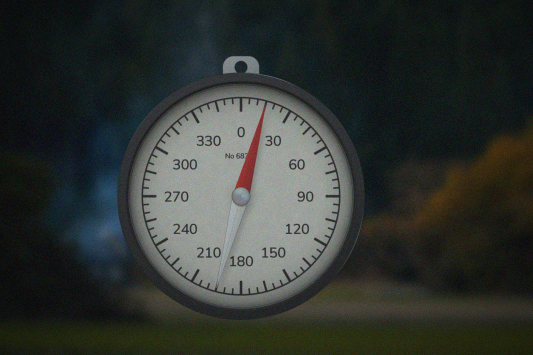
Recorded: 15 °
